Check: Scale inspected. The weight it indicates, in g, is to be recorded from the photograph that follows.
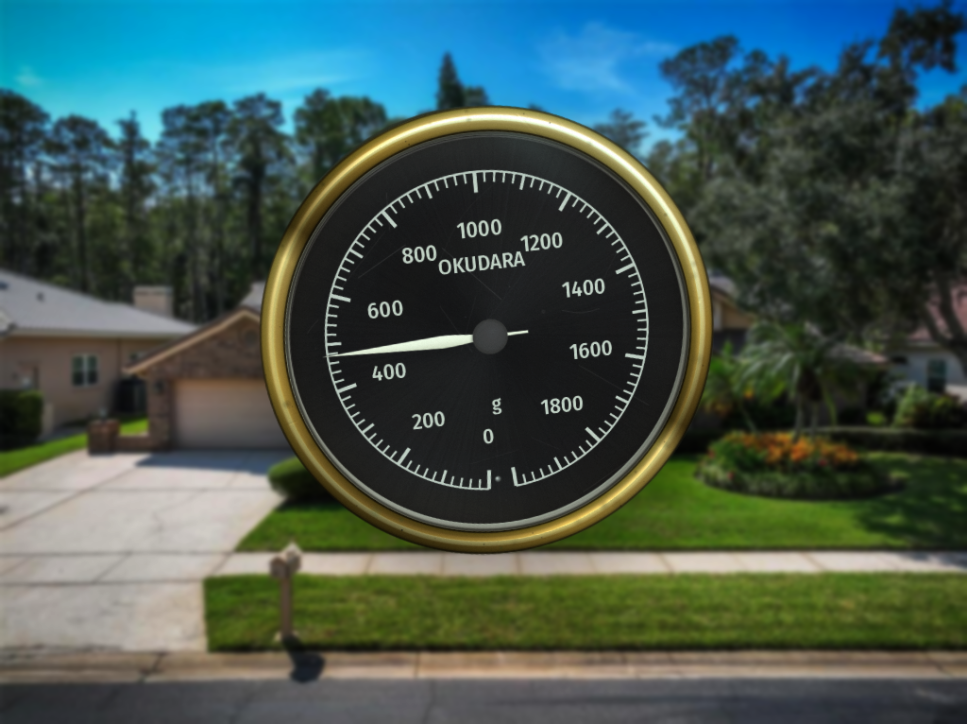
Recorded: 480 g
